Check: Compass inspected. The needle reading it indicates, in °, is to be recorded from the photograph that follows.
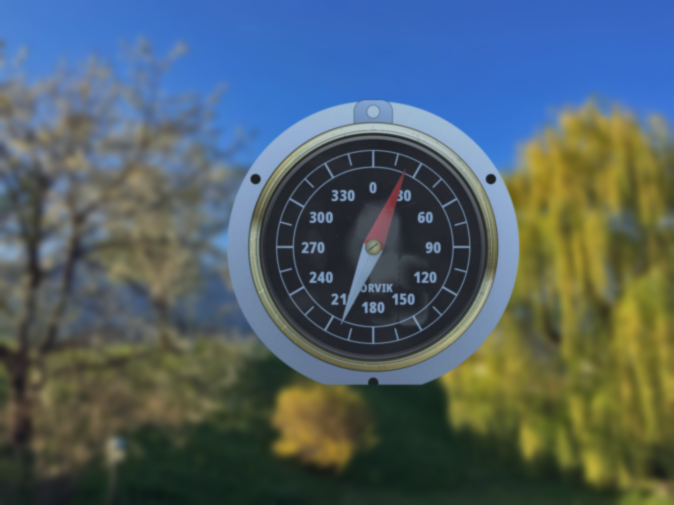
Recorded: 22.5 °
